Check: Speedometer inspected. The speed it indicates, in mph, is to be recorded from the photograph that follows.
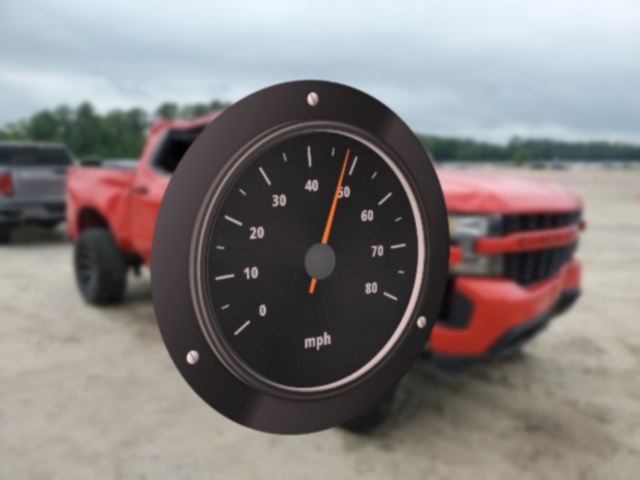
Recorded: 47.5 mph
